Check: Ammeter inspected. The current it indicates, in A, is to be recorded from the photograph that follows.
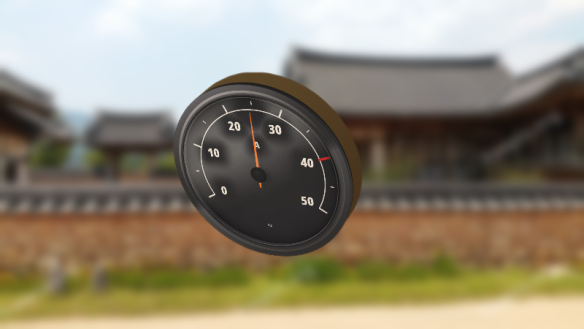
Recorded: 25 A
